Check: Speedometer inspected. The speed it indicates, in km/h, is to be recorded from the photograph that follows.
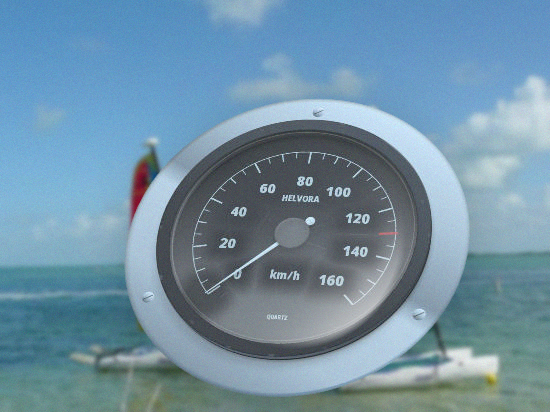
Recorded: 0 km/h
